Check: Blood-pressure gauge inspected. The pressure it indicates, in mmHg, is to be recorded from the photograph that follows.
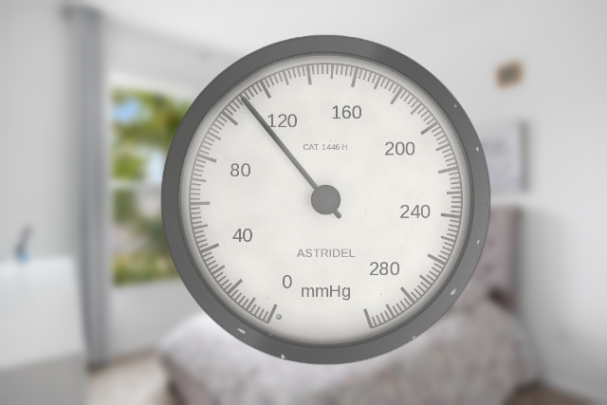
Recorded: 110 mmHg
